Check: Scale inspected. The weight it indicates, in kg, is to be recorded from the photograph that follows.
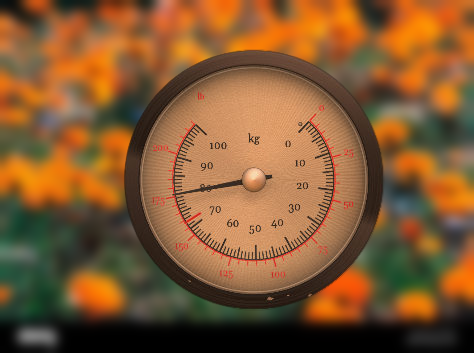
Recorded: 80 kg
